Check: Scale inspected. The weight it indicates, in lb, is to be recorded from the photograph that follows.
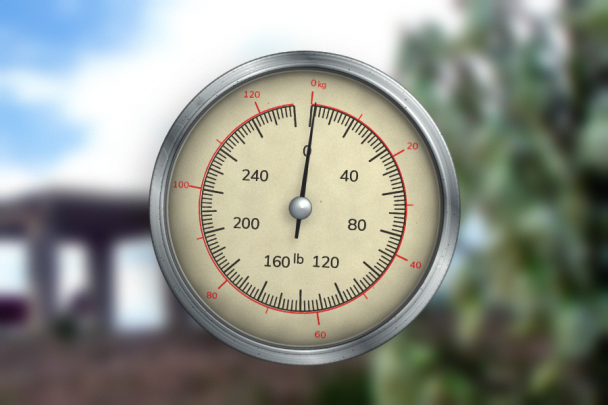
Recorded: 2 lb
